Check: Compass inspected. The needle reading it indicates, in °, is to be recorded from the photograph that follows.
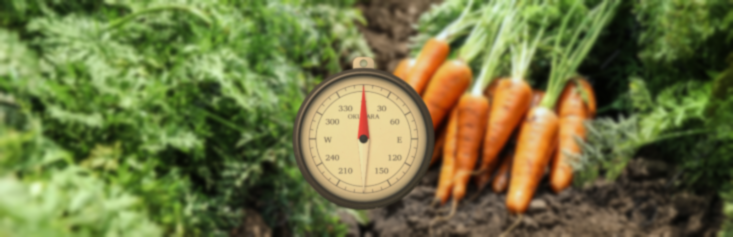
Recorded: 0 °
